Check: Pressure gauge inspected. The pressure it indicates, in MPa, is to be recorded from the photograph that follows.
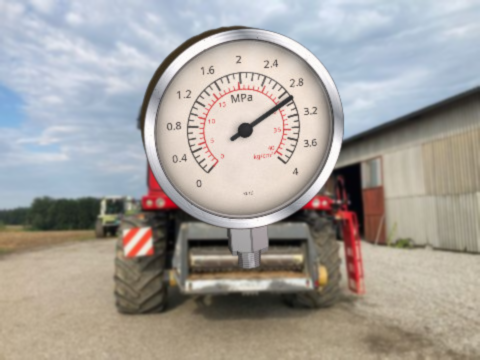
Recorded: 2.9 MPa
